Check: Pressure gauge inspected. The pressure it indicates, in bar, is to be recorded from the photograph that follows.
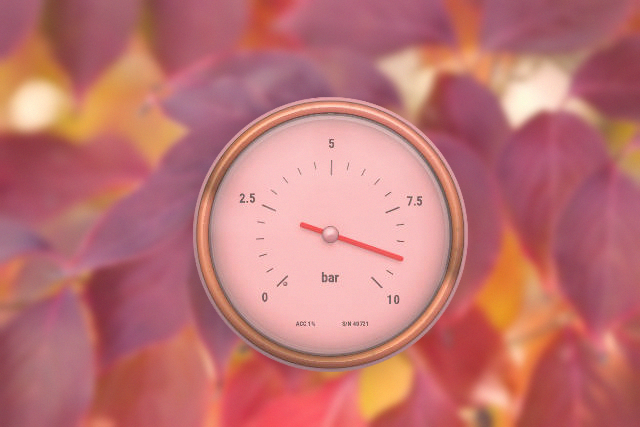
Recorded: 9 bar
